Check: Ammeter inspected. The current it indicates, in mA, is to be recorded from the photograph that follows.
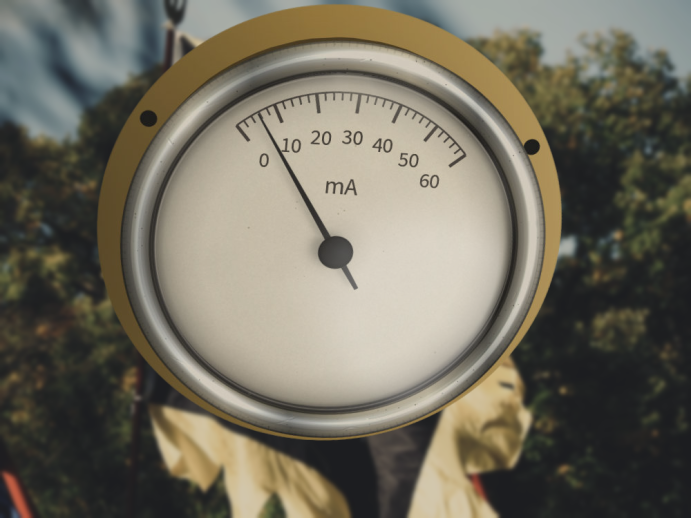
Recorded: 6 mA
